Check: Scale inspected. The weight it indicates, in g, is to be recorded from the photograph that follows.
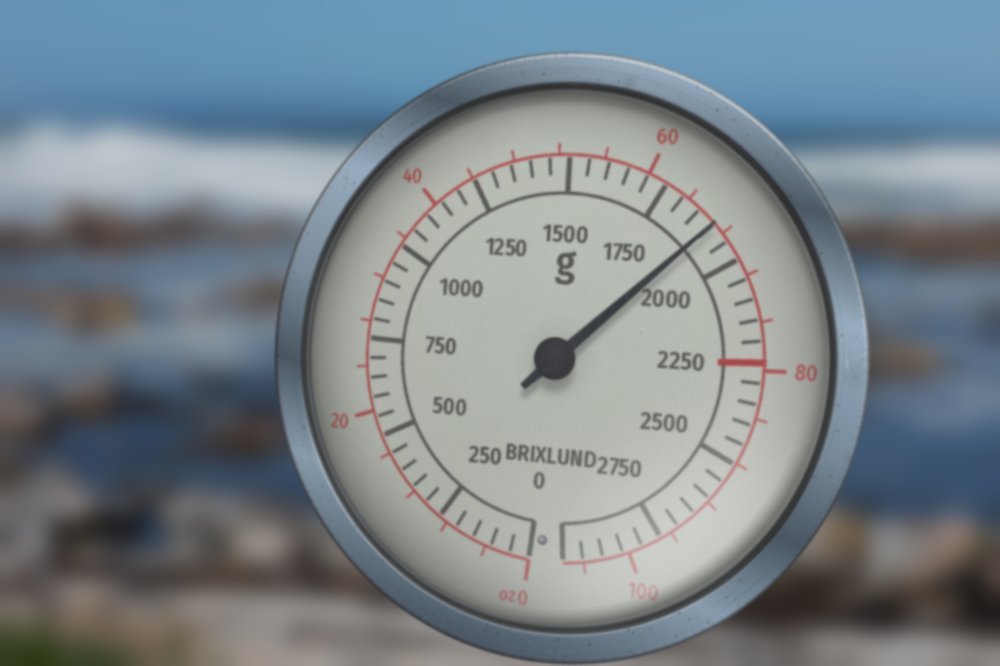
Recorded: 1900 g
